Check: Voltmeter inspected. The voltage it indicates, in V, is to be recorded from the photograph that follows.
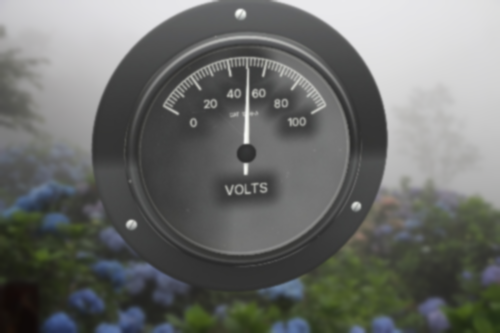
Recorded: 50 V
